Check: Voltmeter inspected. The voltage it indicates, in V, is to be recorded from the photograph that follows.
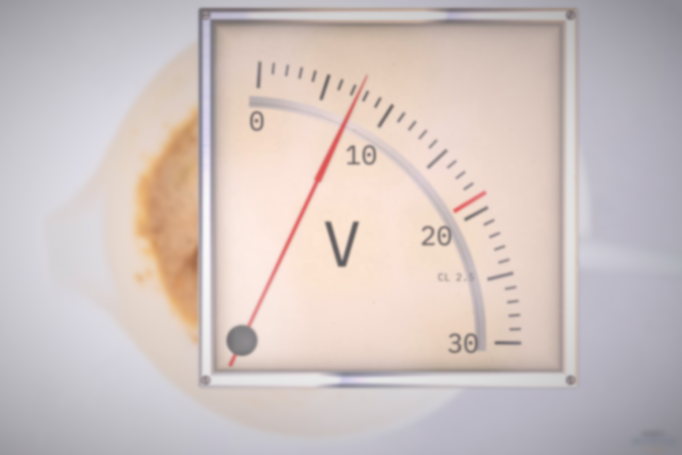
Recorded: 7.5 V
